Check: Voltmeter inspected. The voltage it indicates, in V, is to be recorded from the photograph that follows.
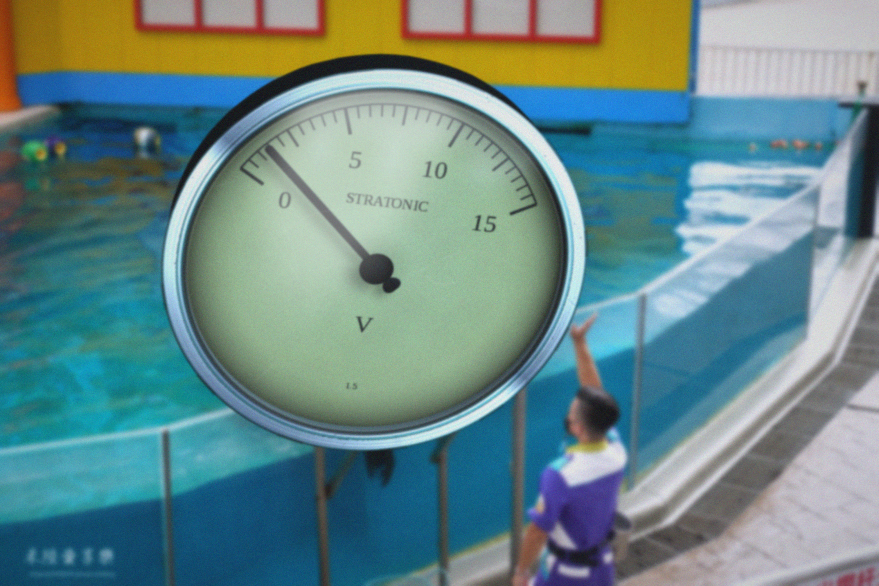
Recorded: 1.5 V
